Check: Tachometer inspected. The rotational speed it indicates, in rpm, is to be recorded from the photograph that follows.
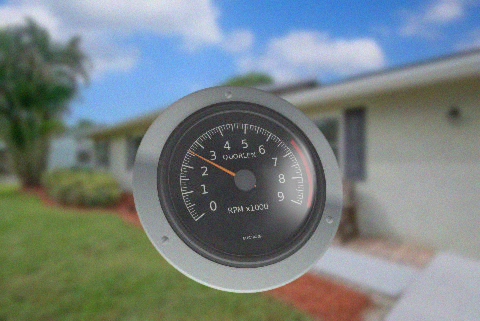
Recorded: 2500 rpm
